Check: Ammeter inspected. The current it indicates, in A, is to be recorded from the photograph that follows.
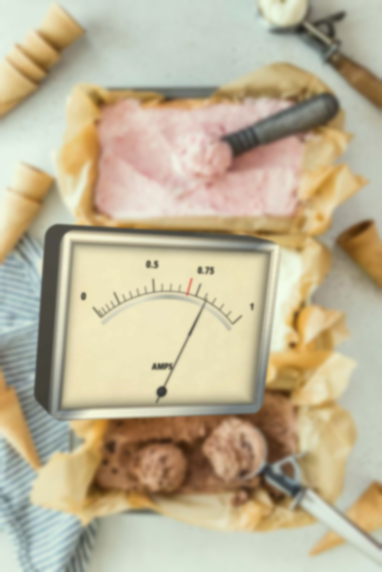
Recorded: 0.8 A
